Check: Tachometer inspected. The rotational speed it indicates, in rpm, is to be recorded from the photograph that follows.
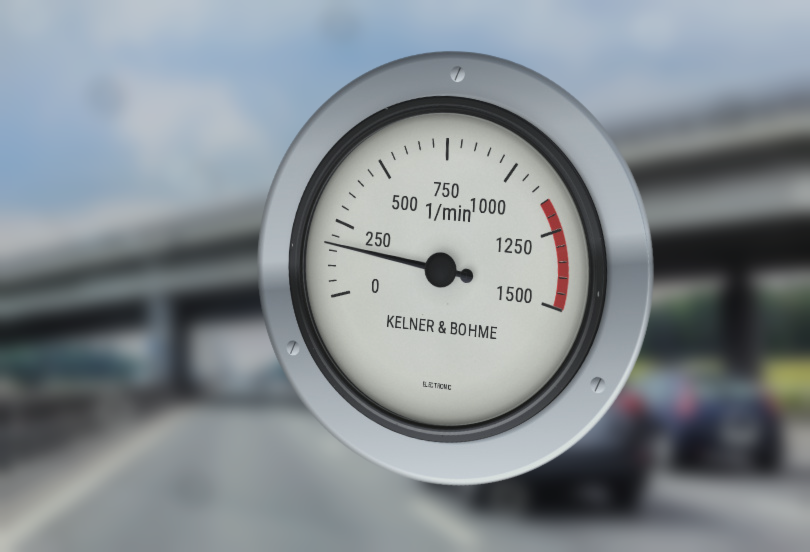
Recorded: 175 rpm
